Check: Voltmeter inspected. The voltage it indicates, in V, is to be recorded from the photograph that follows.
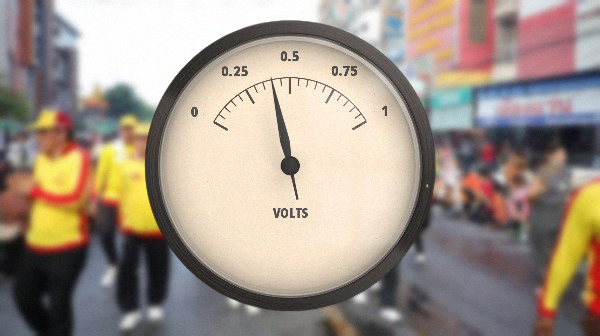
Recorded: 0.4 V
